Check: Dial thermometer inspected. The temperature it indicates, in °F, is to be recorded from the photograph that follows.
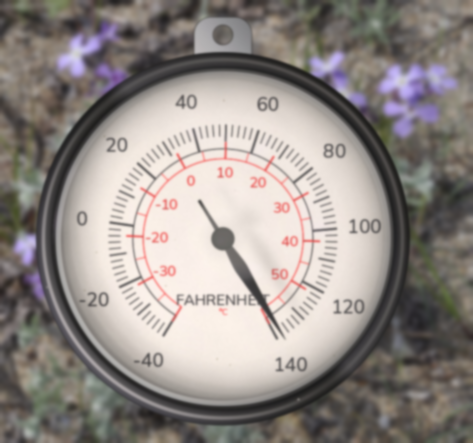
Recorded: 138 °F
